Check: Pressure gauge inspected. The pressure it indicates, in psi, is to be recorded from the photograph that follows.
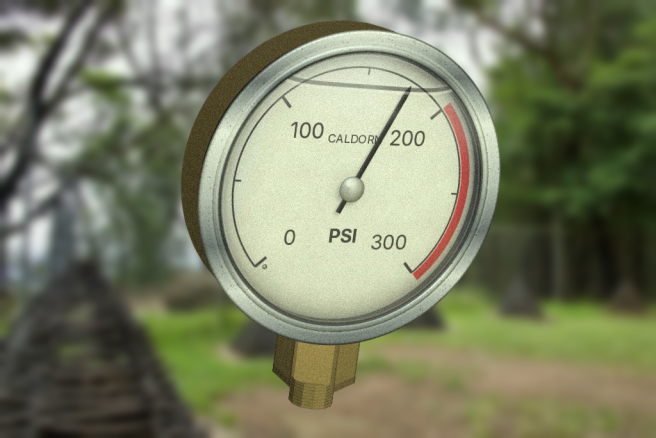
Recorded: 175 psi
